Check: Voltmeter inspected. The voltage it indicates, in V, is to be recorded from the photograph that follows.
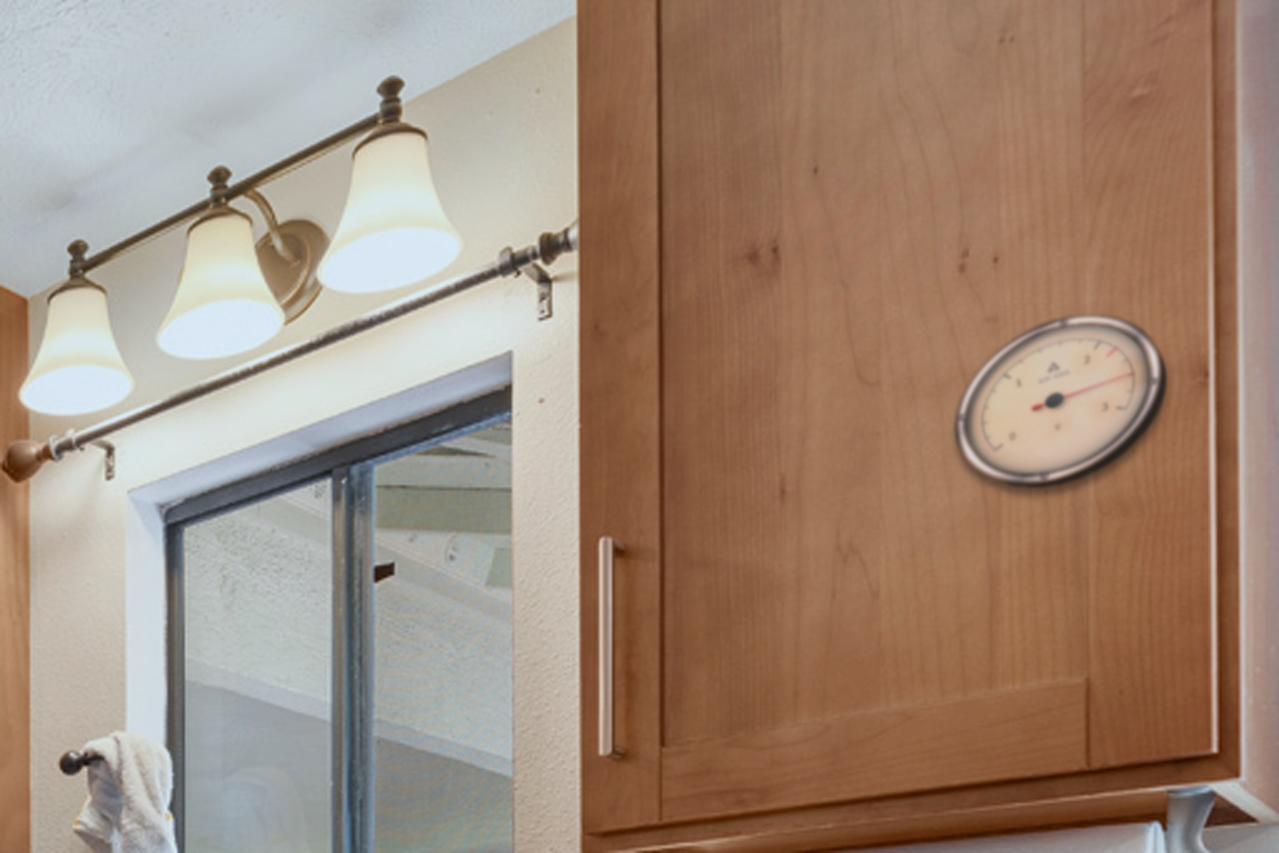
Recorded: 2.6 V
